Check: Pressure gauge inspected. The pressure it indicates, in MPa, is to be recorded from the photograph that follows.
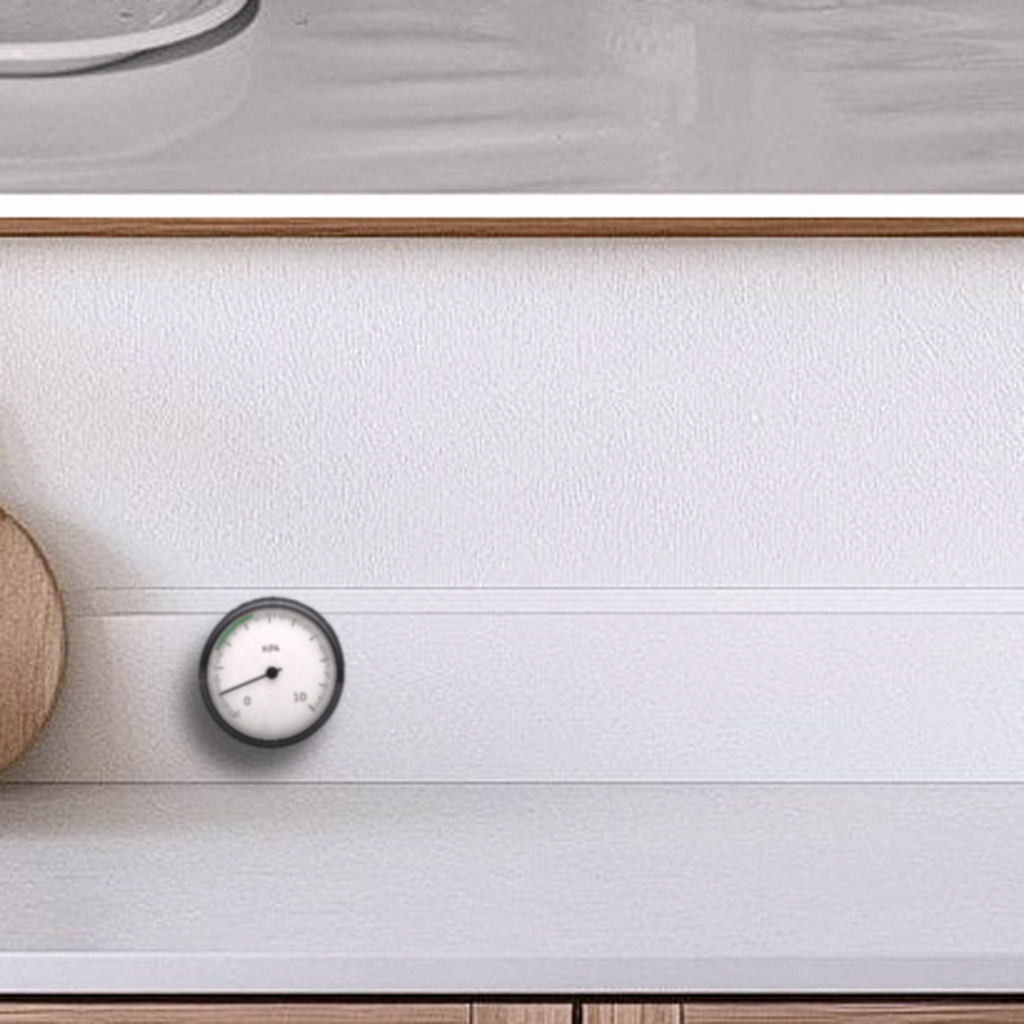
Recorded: 1 MPa
